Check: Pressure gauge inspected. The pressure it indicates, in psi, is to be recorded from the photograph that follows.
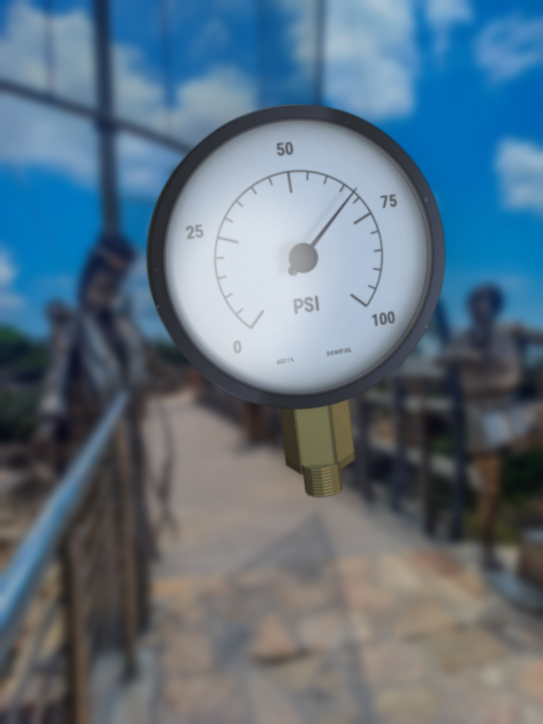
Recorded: 67.5 psi
